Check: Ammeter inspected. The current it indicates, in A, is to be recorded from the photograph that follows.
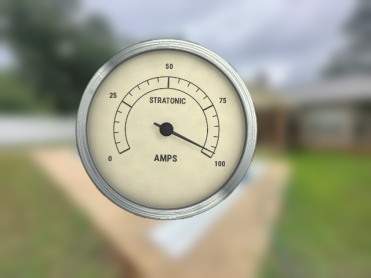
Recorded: 97.5 A
